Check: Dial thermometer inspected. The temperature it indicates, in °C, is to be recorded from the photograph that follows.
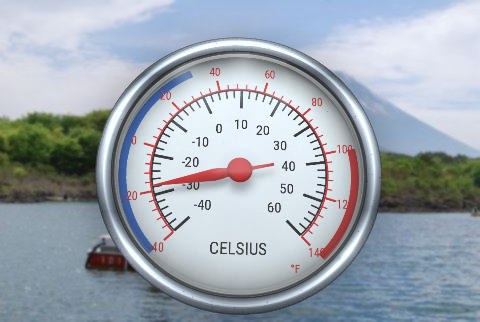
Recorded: -28 °C
